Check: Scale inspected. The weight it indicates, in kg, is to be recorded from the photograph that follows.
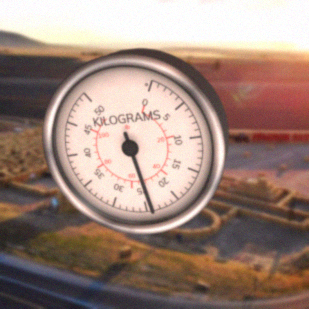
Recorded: 24 kg
